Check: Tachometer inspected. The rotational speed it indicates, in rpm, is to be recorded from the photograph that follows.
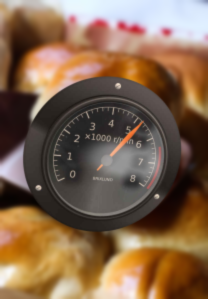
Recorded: 5200 rpm
